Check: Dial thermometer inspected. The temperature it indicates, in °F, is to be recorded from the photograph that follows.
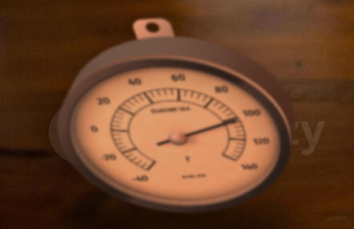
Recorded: 100 °F
